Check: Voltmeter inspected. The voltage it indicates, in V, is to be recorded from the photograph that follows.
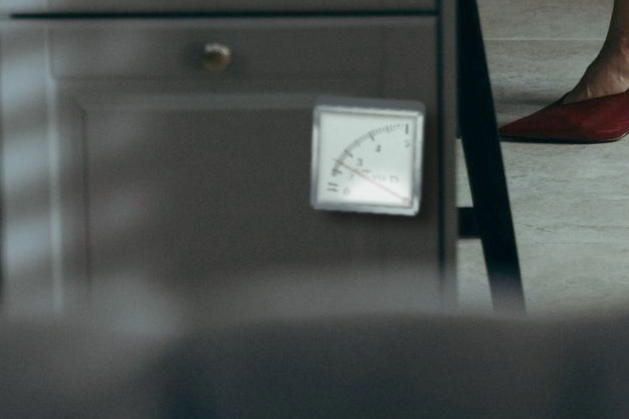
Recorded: 2.5 V
